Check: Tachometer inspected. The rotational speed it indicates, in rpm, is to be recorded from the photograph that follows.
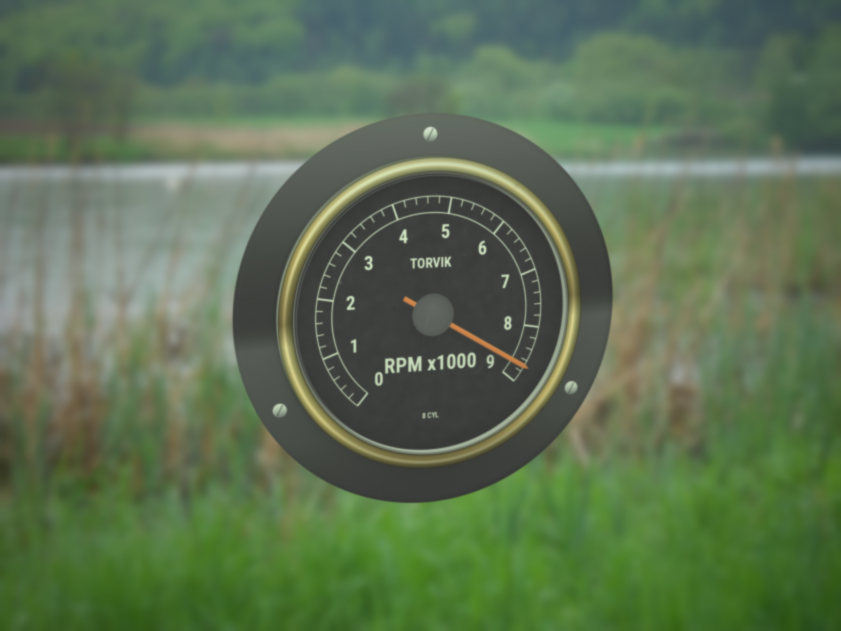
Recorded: 8700 rpm
